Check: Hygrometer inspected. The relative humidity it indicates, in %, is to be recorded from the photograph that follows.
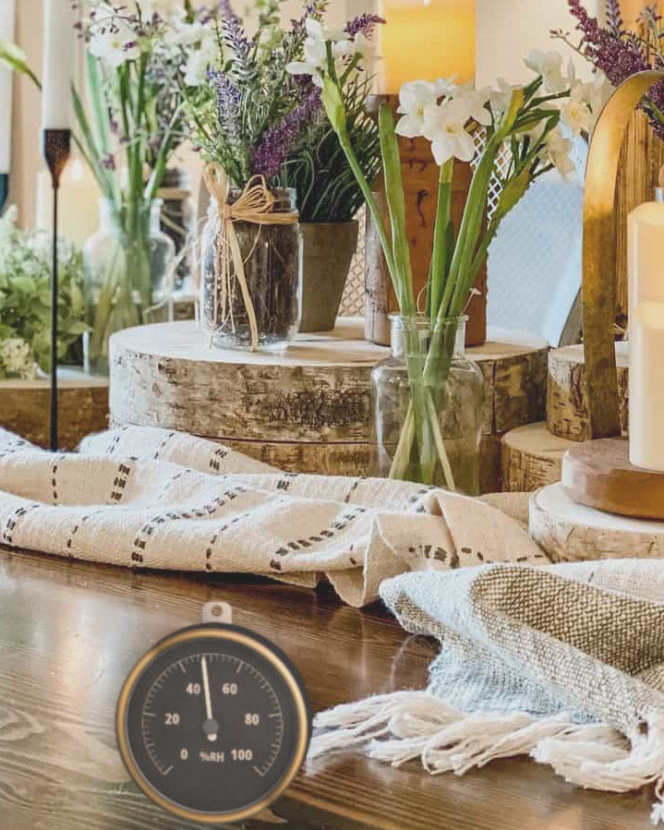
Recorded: 48 %
